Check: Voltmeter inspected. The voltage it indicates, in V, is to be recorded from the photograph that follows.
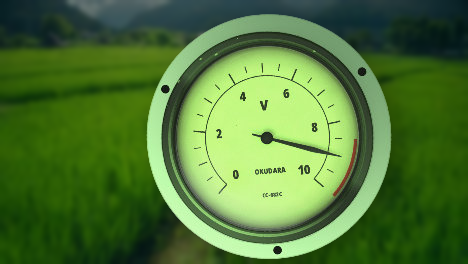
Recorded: 9 V
